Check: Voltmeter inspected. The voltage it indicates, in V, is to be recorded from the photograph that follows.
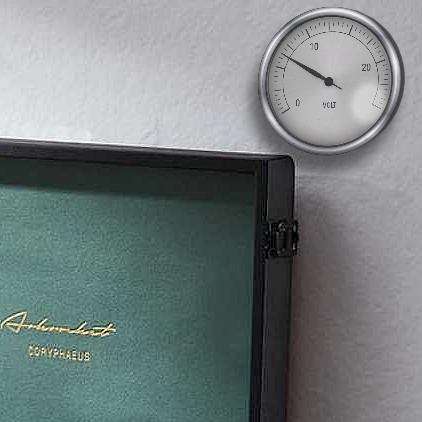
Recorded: 6.5 V
